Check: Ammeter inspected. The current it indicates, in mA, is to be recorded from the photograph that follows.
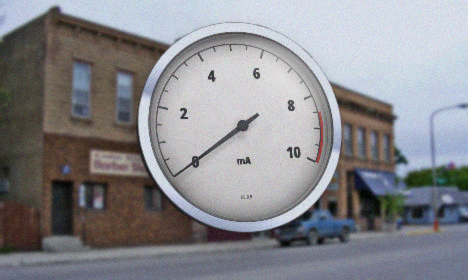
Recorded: 0 mA
